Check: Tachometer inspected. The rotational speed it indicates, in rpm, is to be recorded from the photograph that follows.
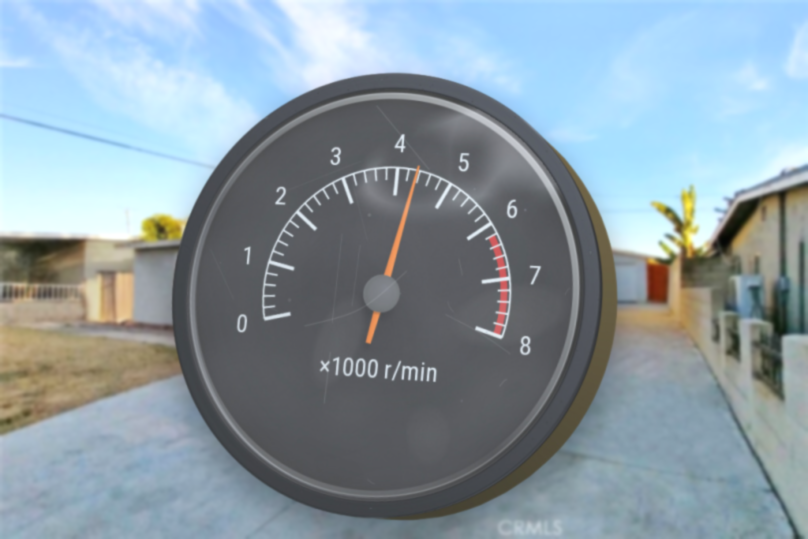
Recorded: 4400 rpm
